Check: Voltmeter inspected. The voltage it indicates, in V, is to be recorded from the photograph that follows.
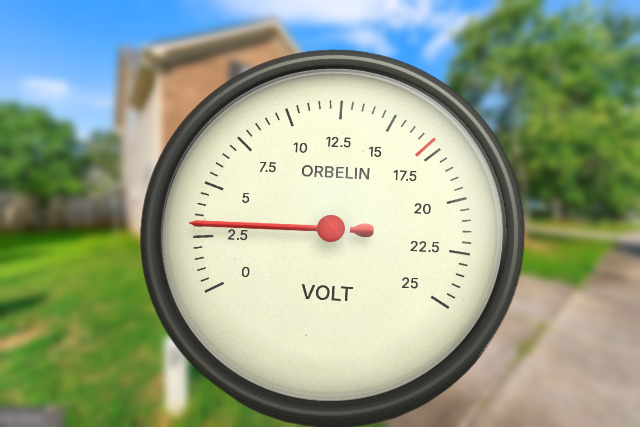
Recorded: 3 V
